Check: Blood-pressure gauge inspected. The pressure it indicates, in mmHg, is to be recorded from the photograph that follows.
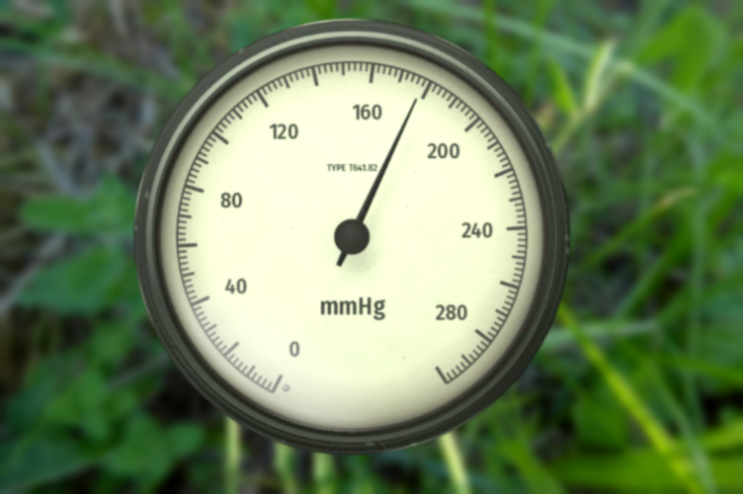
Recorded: 178 mmHg
